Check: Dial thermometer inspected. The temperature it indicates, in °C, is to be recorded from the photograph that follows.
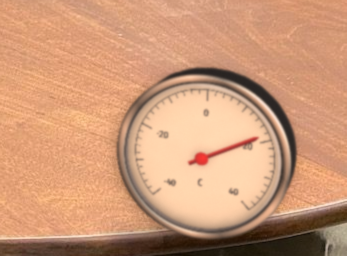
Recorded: 18 °C
